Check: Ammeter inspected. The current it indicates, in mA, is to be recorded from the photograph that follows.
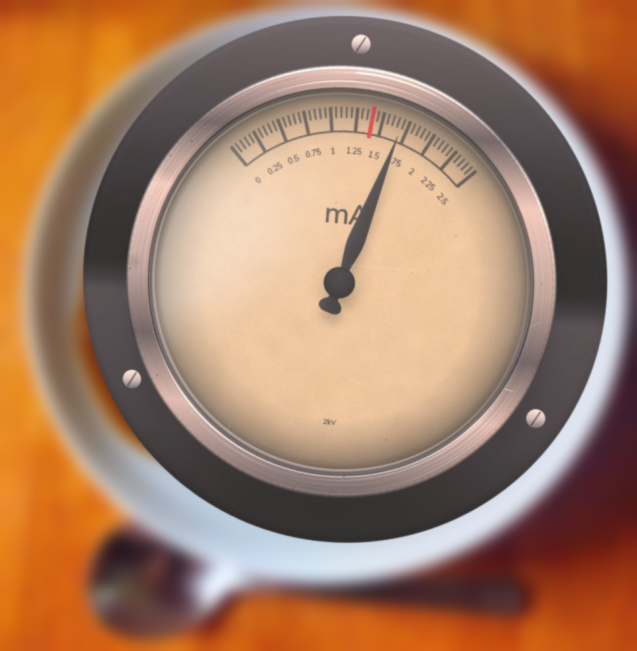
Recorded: 1.7 mA
